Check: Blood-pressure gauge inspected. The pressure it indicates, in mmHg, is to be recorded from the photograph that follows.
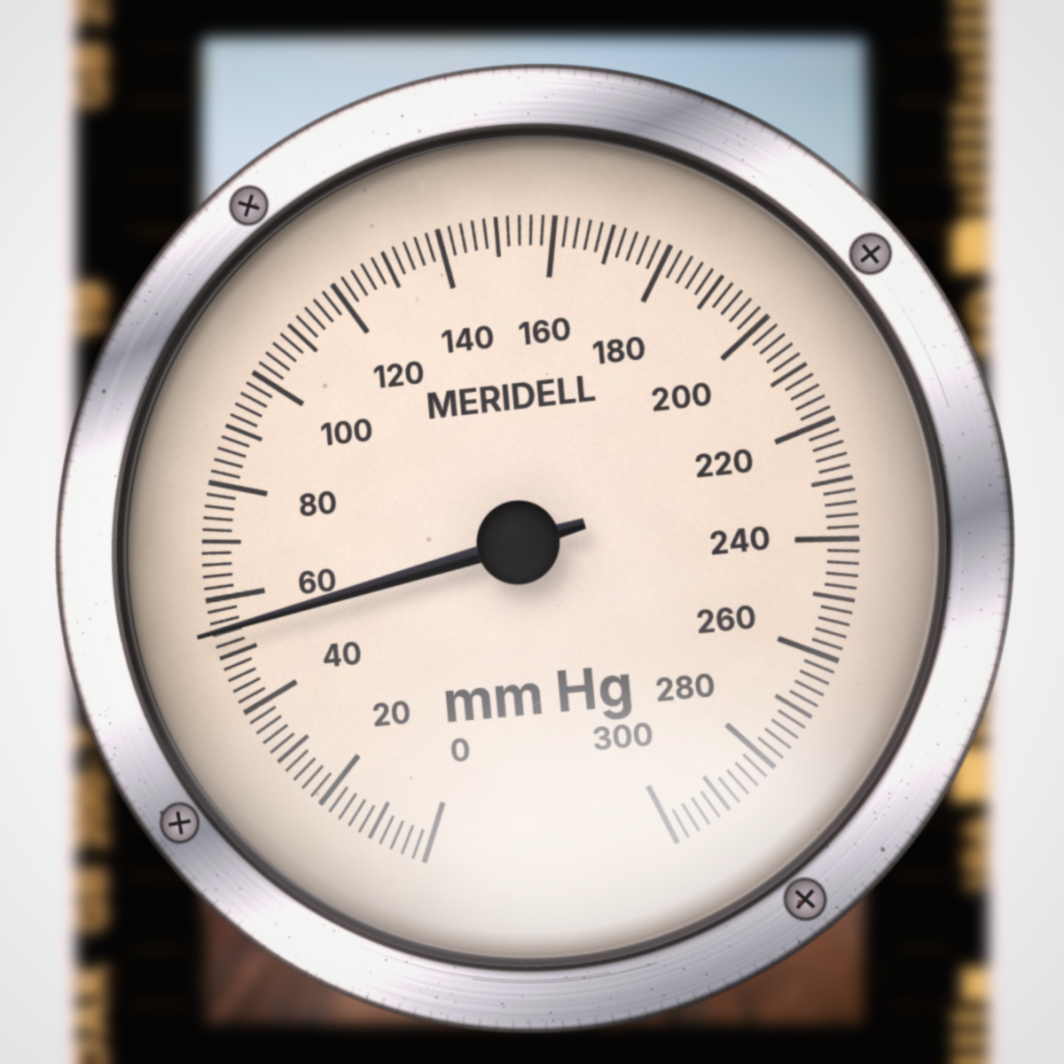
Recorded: 54 mmHg
